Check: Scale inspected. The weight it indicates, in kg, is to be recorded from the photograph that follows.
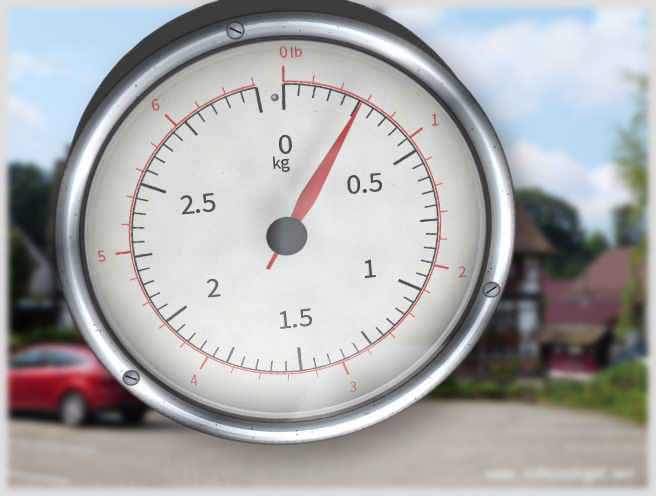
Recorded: 0.25 kg
